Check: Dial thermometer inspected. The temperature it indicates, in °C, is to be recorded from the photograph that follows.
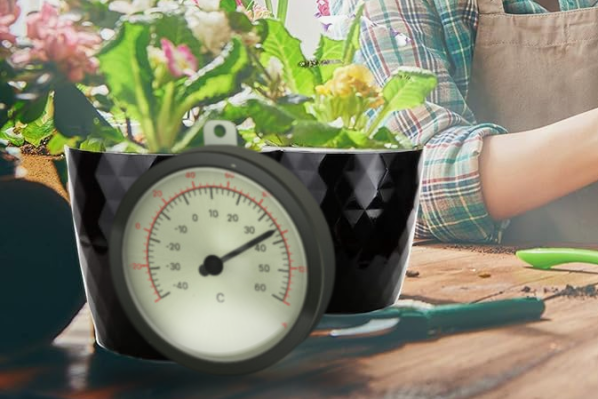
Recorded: 36 °C
